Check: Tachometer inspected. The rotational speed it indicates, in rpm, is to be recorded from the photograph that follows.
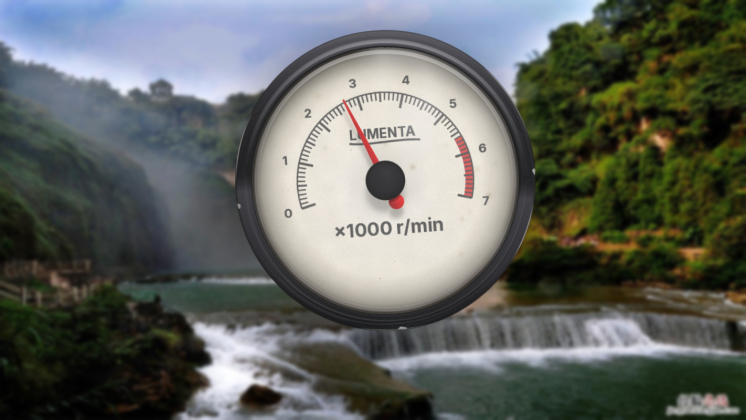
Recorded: 2700 rpm
